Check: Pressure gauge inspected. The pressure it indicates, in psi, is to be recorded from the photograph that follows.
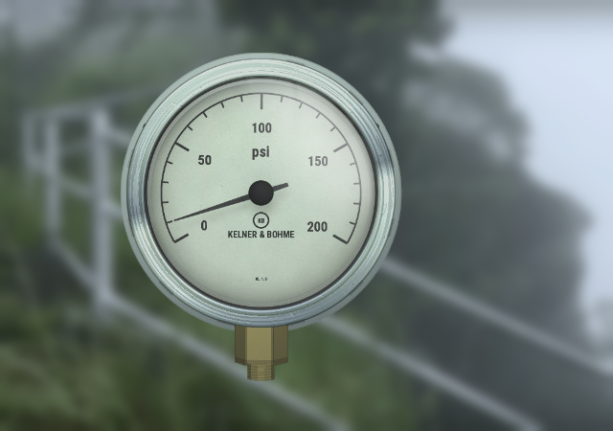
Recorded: 10 psi
